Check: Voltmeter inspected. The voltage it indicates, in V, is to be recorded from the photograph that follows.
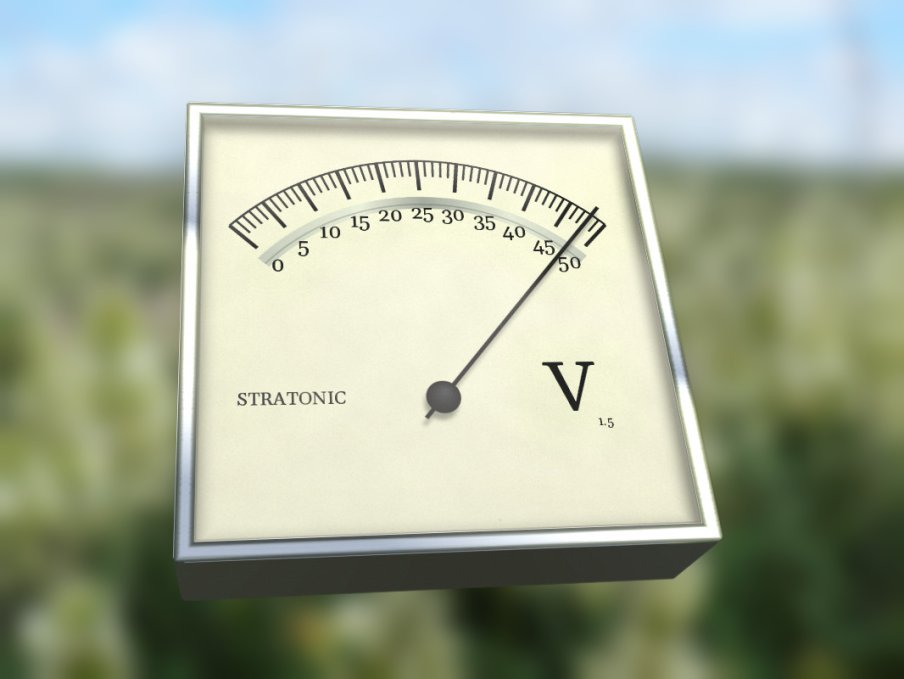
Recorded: 48 V
